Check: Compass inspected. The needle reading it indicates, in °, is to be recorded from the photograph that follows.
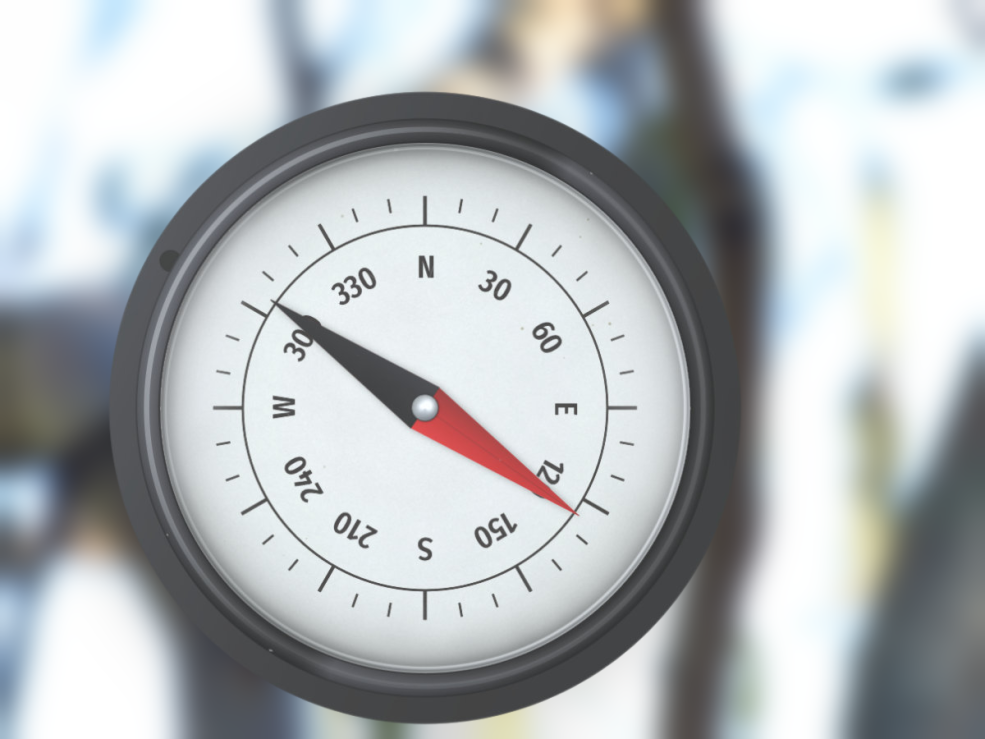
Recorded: 125 °
